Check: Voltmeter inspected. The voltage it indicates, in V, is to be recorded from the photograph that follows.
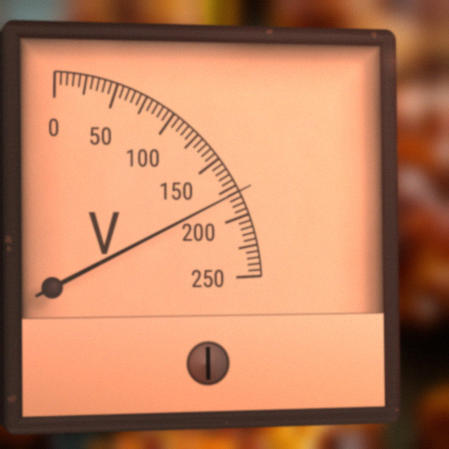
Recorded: 180 V
